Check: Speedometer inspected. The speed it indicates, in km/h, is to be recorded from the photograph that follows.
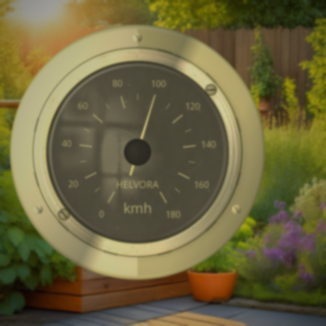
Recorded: 100 km/h
